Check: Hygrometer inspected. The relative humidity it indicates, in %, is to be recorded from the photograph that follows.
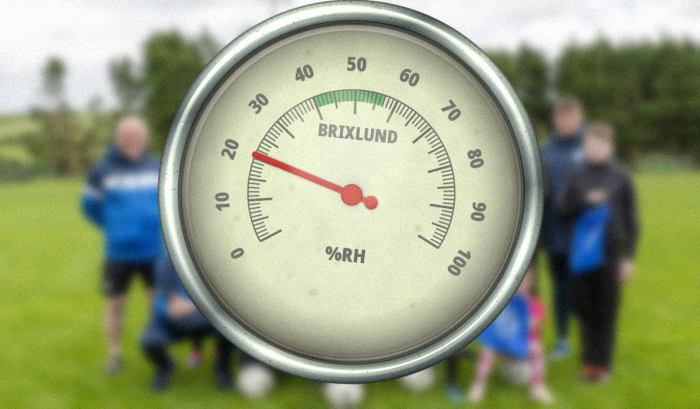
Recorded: 21 %
